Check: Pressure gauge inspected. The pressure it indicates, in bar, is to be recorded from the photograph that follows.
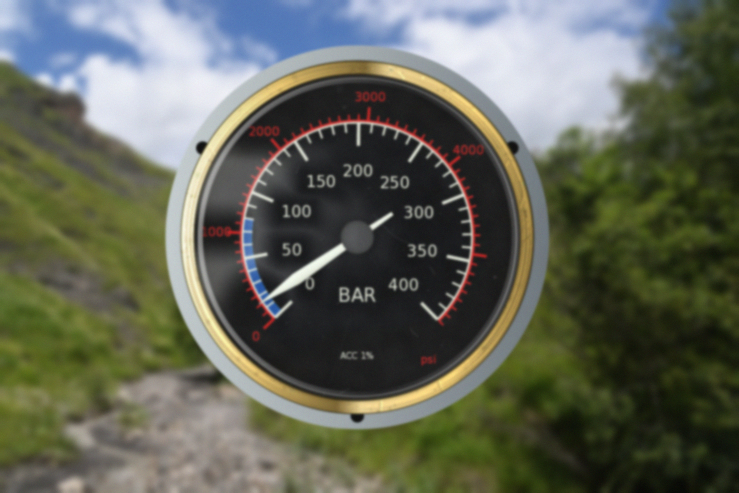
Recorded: 15 bar
